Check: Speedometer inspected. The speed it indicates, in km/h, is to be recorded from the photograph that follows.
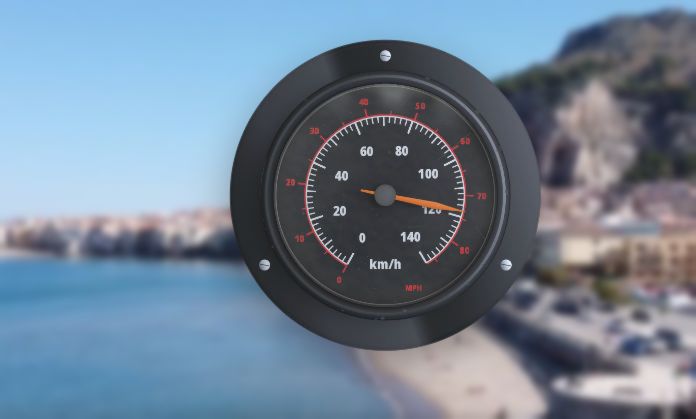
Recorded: 118 km/h
